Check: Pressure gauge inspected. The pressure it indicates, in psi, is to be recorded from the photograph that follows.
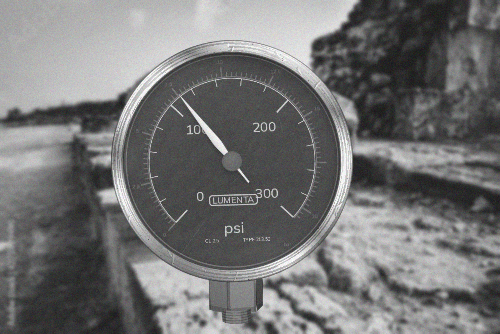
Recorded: 110 psi
